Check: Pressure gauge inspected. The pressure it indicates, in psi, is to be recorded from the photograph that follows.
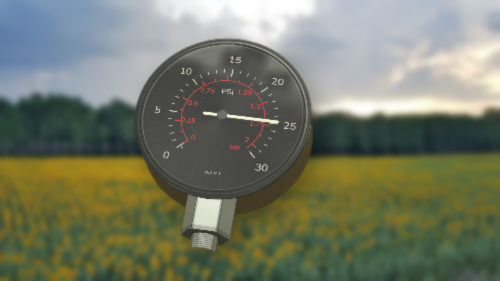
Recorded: 25 psi
